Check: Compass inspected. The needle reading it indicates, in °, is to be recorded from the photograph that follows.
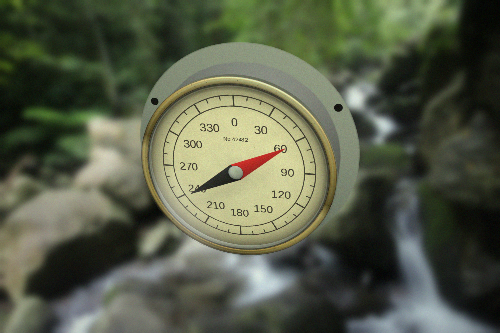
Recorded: 60 °
